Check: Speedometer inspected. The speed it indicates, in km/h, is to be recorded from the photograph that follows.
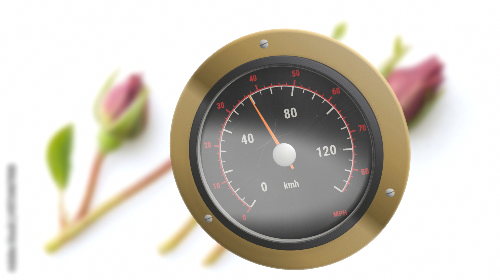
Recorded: 60 km/h
